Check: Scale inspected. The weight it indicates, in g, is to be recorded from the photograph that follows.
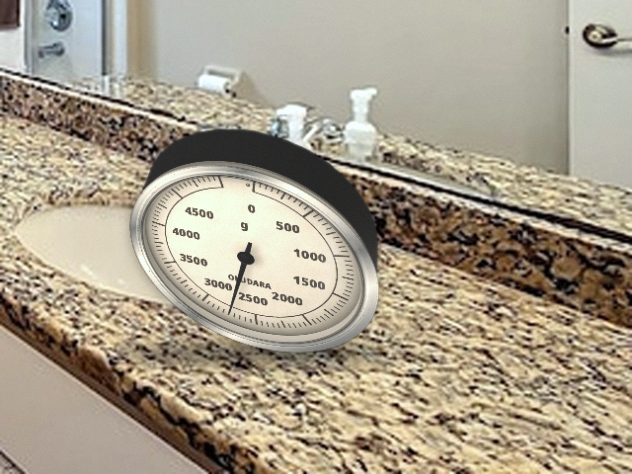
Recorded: 2750 g
